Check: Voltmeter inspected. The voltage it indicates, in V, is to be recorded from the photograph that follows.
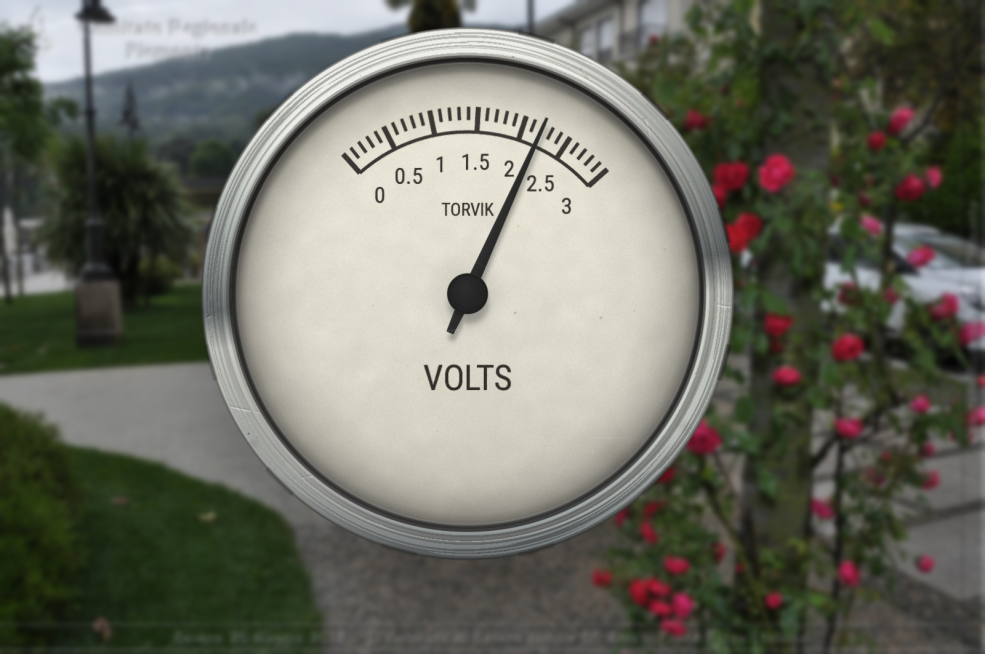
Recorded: 2.2 V
